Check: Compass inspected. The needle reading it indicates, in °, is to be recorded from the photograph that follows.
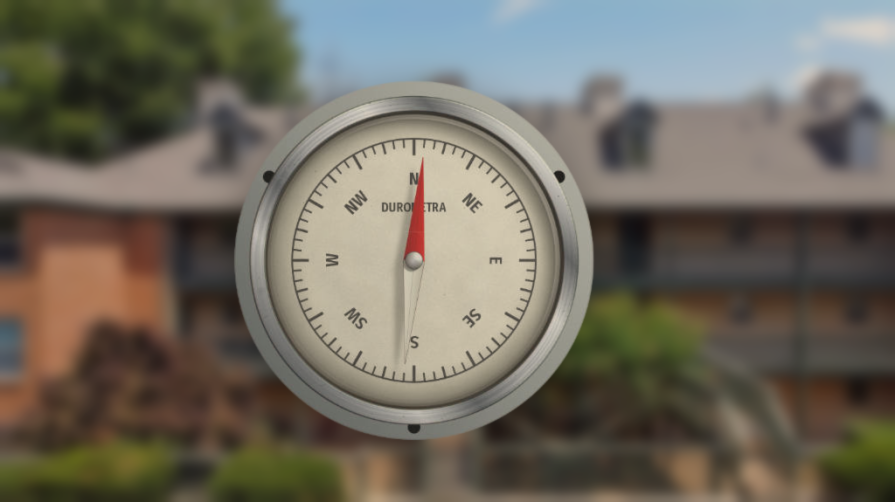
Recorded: 5 °
